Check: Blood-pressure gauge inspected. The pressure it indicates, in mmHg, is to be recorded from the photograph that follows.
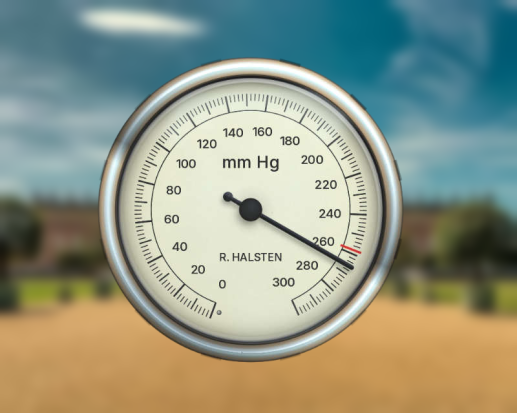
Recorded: 266 mmHg
